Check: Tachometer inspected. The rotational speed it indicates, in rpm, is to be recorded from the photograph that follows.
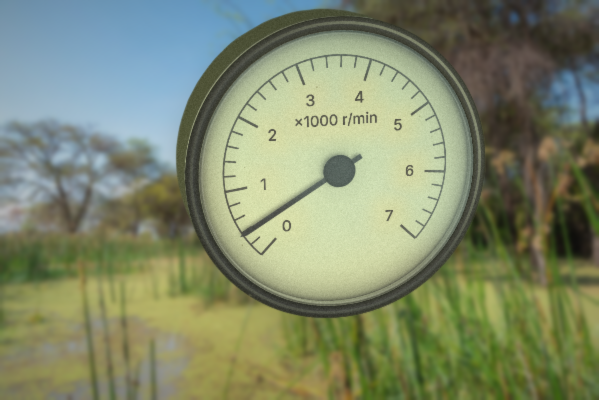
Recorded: 400 rpm
